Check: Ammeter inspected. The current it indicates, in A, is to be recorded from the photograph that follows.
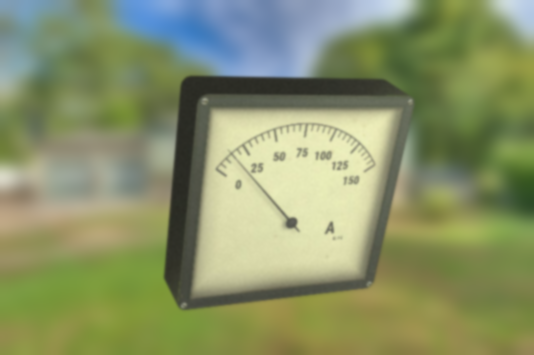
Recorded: 15 A
